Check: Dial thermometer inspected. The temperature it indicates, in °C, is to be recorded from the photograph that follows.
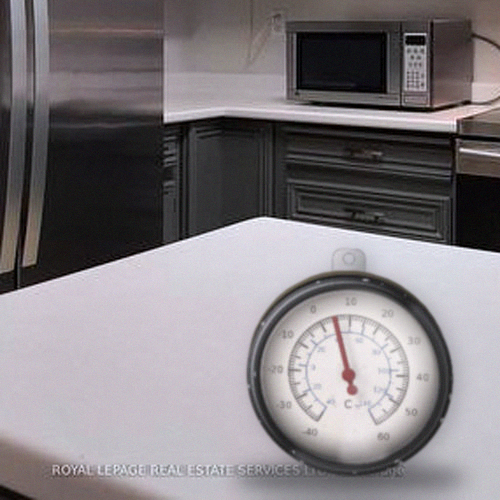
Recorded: 5 °C
